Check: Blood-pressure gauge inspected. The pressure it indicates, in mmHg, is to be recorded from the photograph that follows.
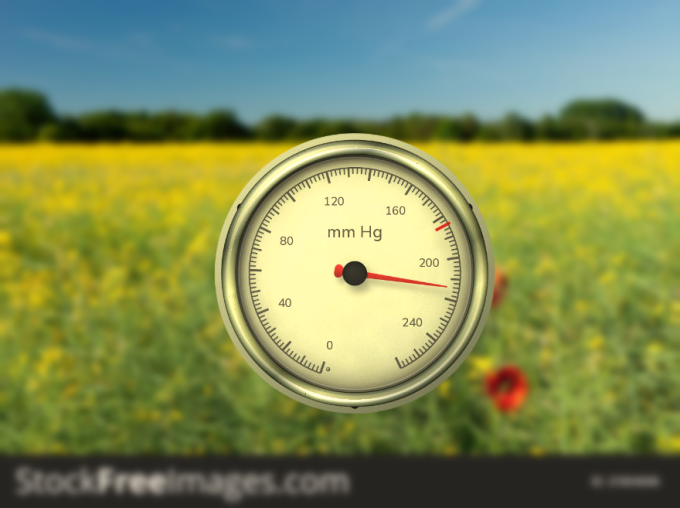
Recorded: 214 mmHg
